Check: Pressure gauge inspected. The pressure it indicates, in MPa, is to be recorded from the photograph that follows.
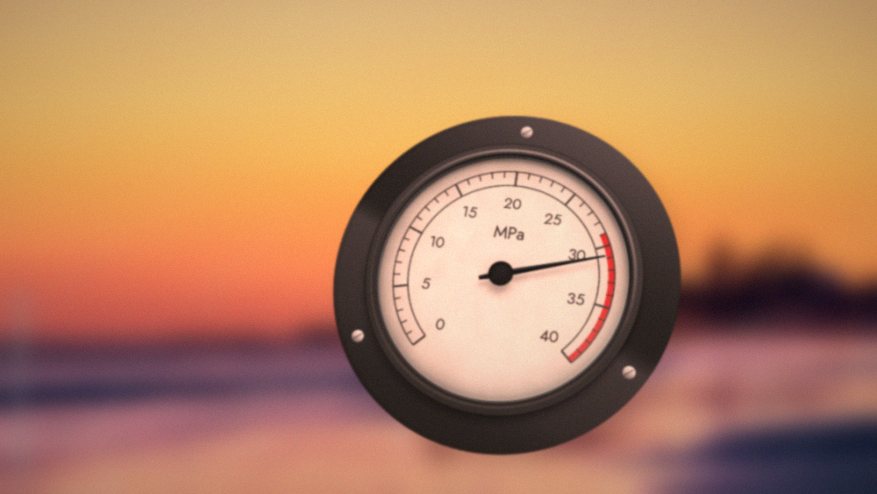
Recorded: 31 MPa
